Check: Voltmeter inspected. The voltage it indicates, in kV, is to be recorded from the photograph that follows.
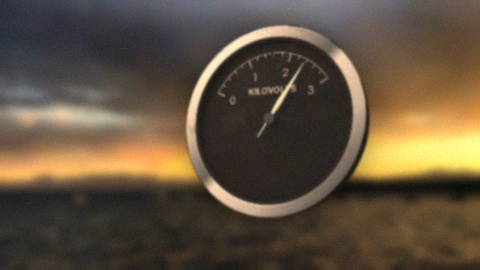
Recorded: 2.4 kV
